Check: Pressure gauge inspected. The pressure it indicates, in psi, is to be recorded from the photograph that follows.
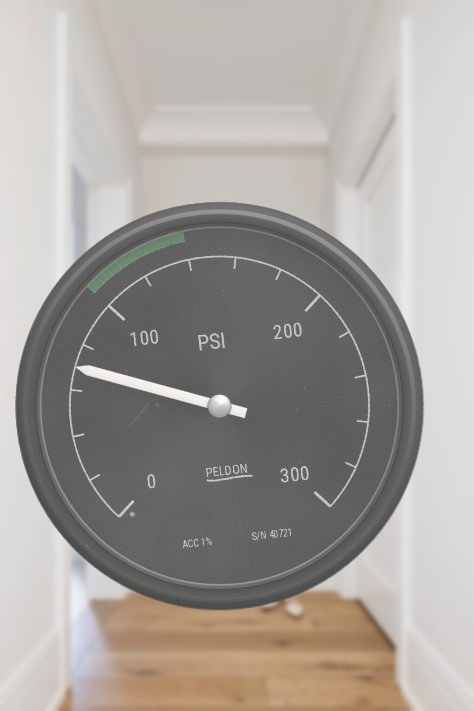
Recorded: 70 psi
